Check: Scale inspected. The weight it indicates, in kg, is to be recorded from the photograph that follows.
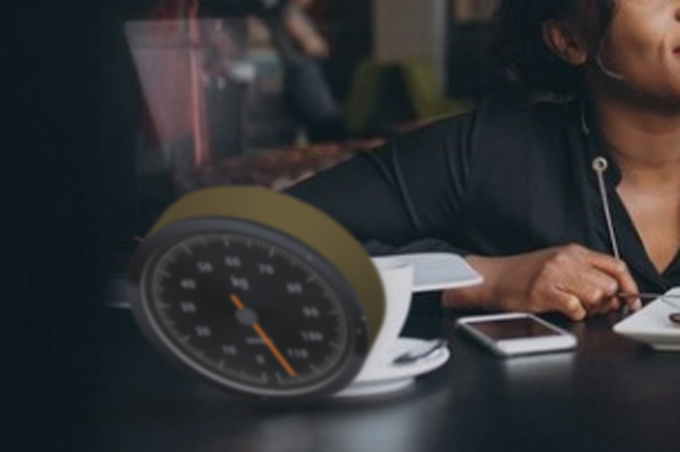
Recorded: 115 kg
